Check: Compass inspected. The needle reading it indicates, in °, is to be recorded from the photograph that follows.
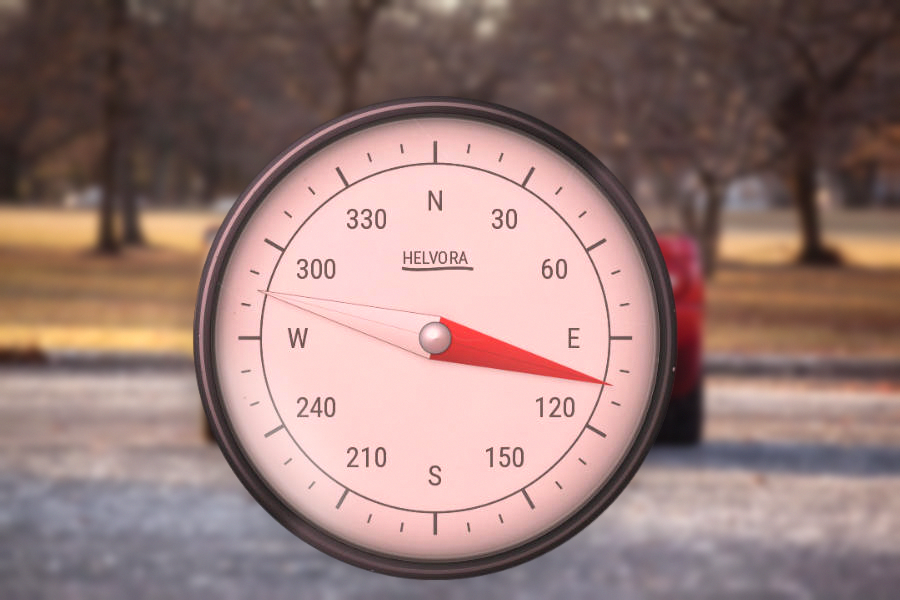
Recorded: 105 °
